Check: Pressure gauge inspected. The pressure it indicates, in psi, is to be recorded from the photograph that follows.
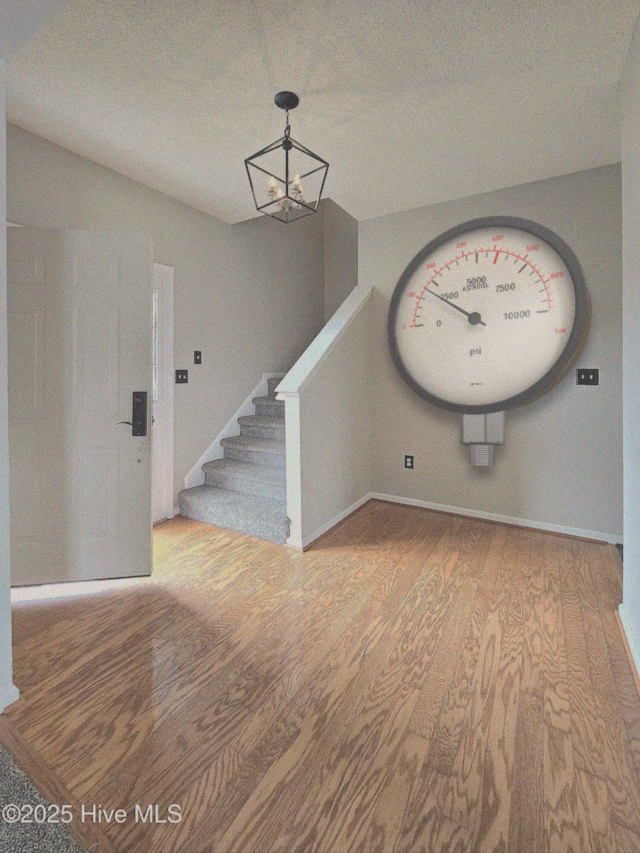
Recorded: 2000 psi
